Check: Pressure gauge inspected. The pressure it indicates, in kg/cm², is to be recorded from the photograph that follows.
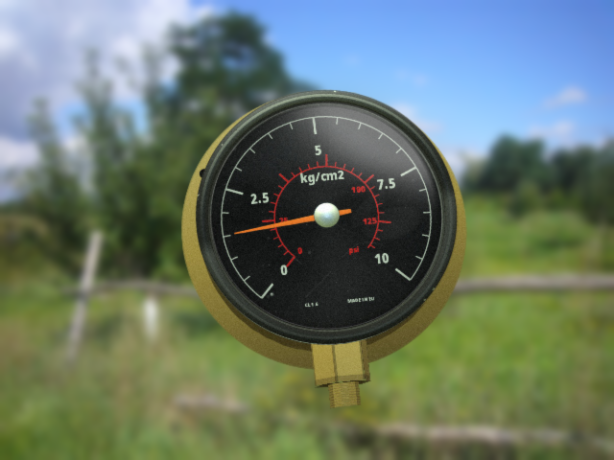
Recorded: 1.5 kg/cm²
